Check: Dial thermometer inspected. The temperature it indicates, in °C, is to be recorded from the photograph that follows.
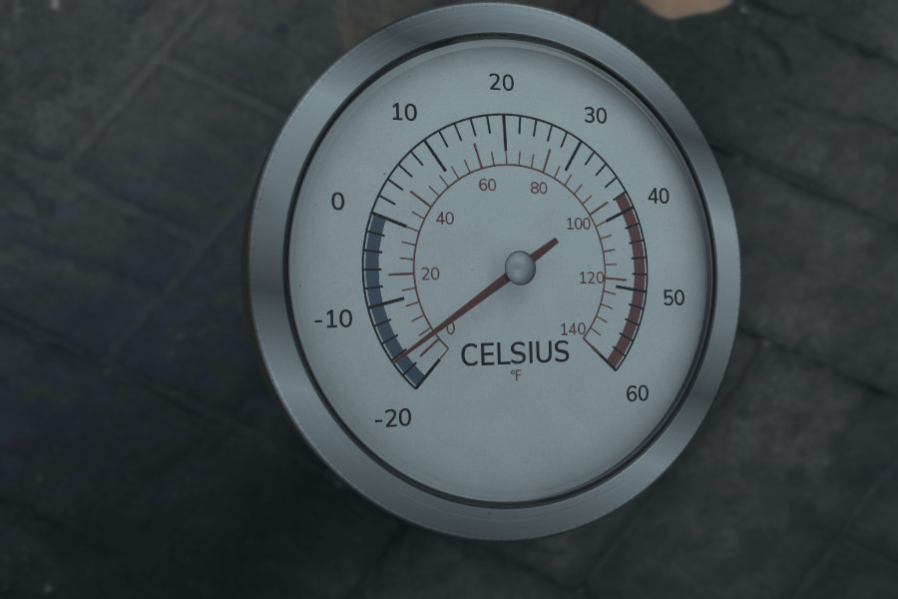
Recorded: -16 °C
